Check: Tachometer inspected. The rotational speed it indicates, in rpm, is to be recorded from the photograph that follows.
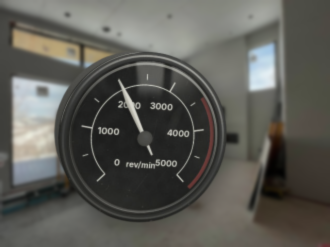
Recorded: 2000 rpm
